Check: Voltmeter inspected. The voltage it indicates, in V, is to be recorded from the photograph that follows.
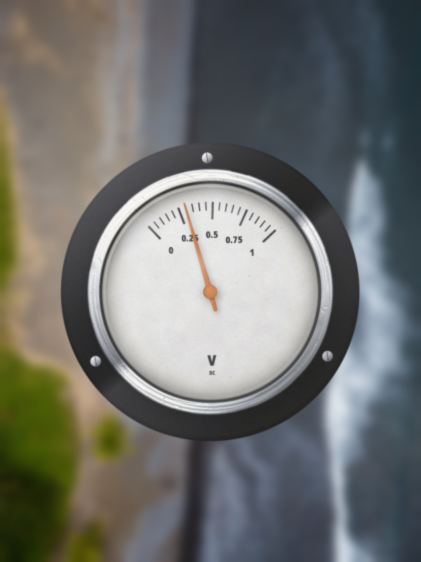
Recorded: 0.3 V
